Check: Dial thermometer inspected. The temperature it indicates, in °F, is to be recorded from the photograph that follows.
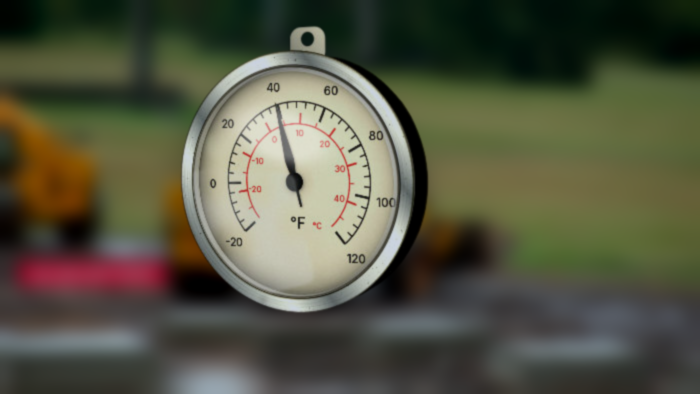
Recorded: 40 °F
